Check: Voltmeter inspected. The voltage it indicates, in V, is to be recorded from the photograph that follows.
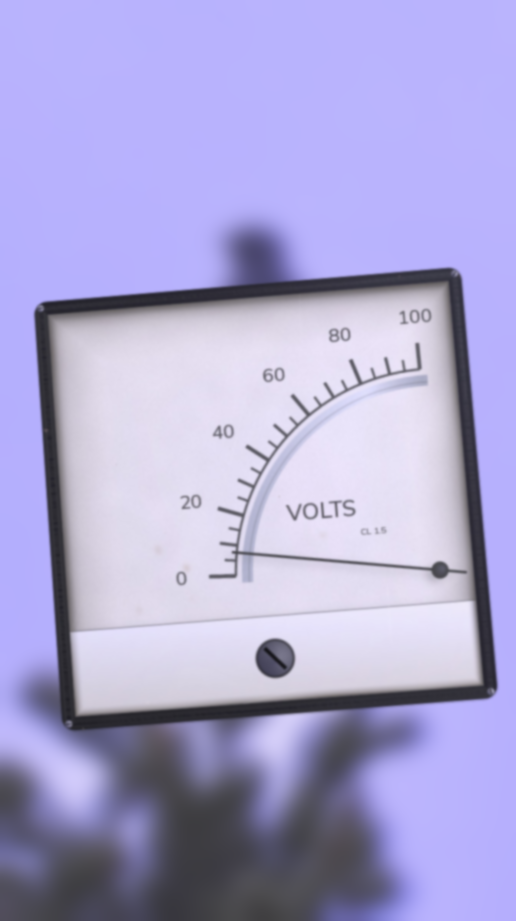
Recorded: 7.5 V
